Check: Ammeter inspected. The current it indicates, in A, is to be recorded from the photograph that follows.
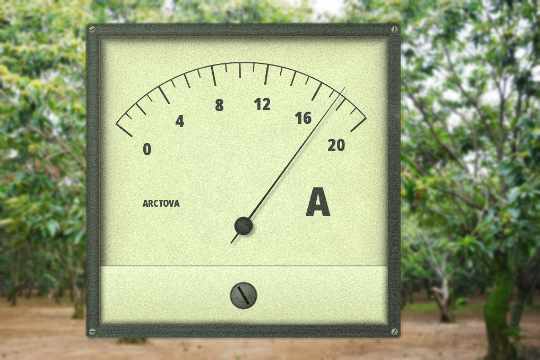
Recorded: 17.5 A
